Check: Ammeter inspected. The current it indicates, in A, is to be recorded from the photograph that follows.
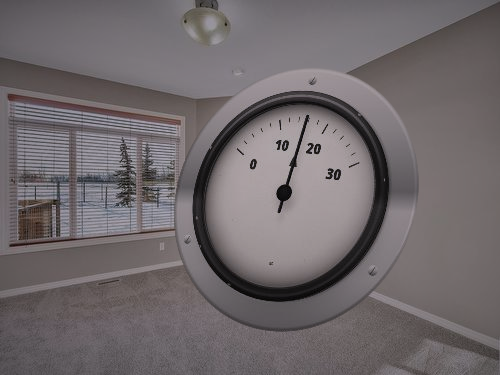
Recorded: 16 A
